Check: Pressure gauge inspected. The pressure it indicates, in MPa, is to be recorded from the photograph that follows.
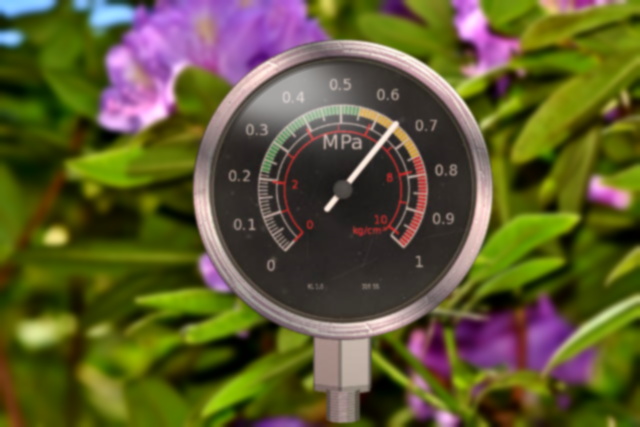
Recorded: 0.65 MPa
